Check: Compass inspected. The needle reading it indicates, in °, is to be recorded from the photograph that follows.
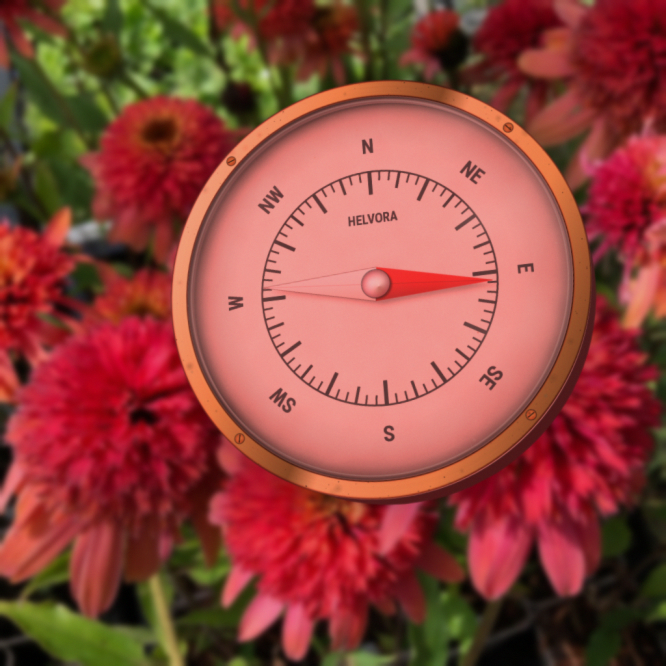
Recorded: 95 °
